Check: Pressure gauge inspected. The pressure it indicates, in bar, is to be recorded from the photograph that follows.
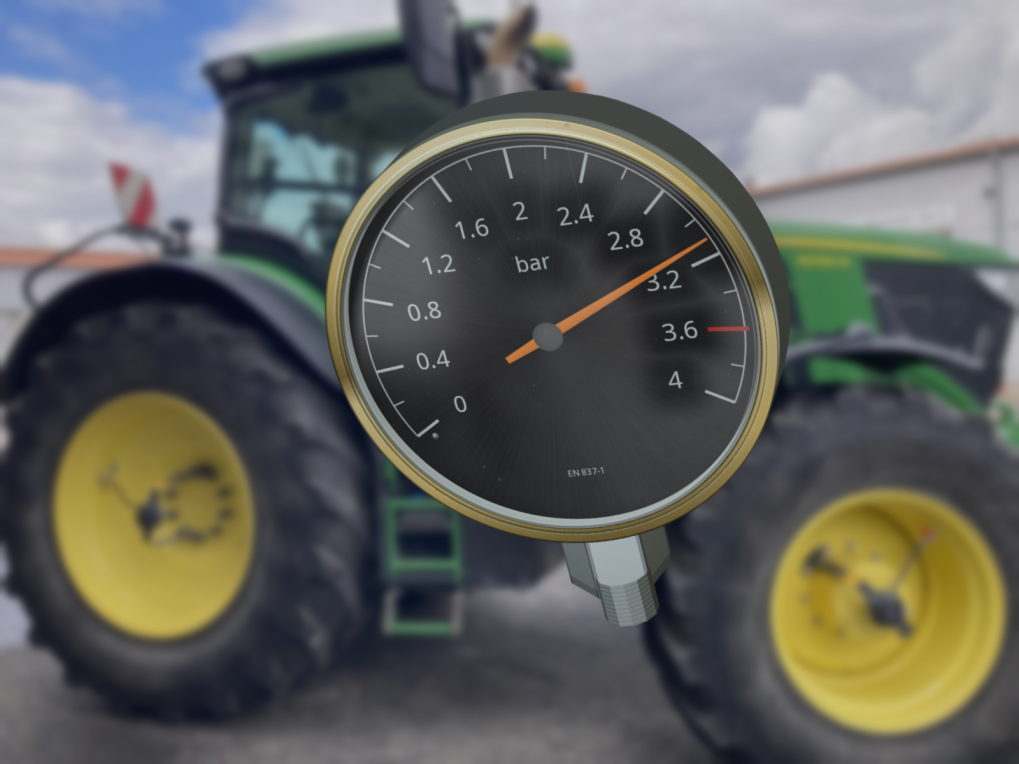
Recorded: 3.1 bar
